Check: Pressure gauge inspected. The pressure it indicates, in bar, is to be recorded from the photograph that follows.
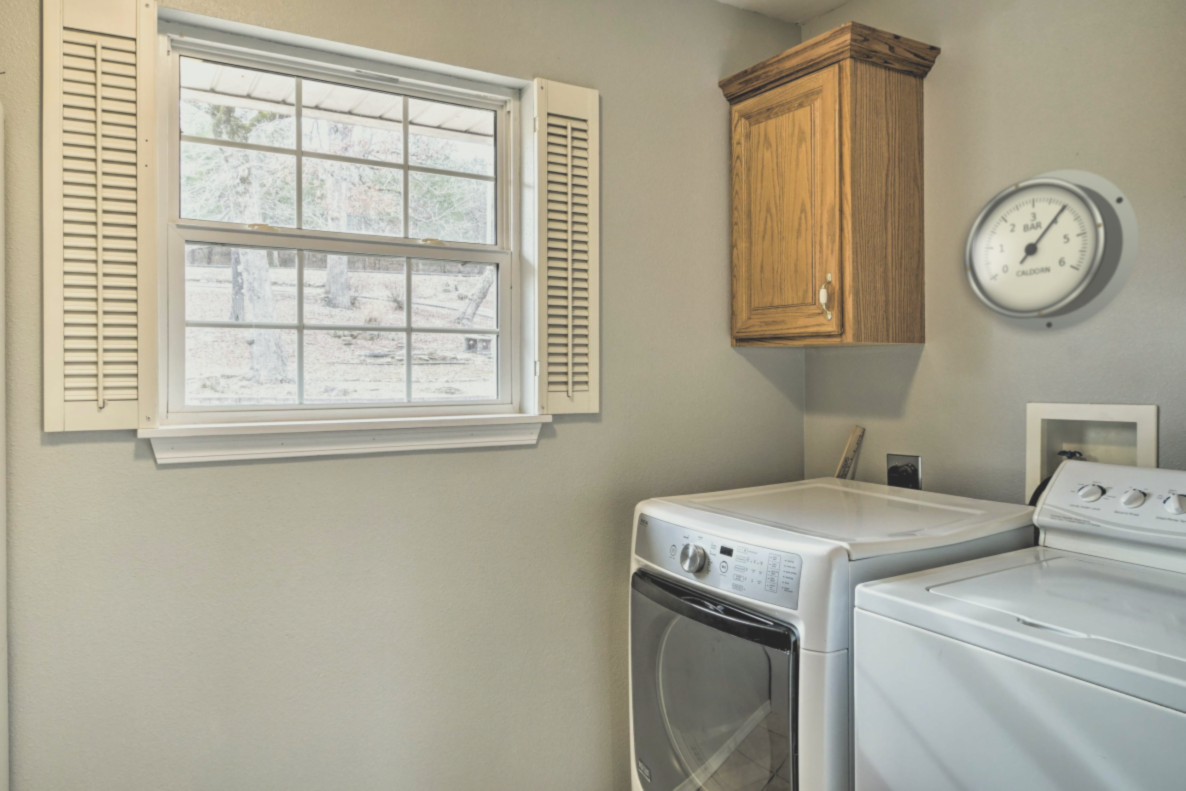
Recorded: 4 bar
